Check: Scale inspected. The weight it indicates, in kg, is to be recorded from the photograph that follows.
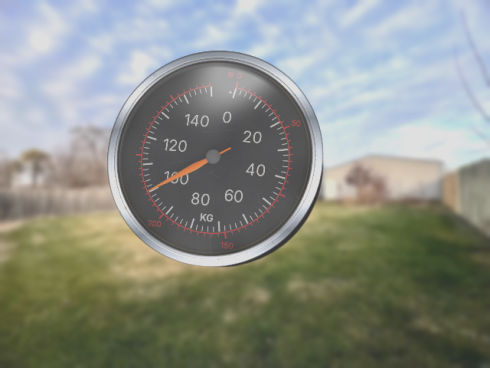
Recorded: 100 kg
